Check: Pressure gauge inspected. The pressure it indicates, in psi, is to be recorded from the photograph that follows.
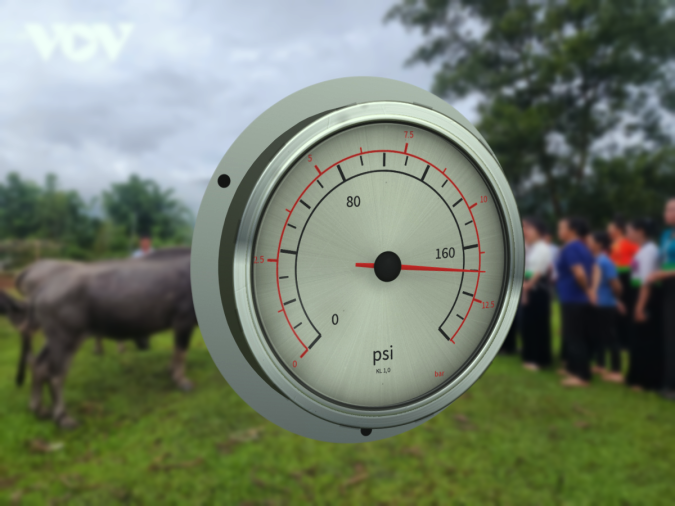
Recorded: 170 psi
